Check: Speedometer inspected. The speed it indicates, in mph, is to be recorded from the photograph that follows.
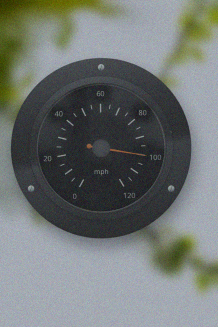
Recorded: 100 mph
